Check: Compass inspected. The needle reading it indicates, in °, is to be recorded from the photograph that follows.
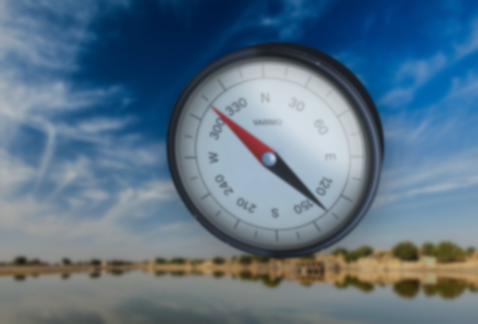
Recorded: 315 °
